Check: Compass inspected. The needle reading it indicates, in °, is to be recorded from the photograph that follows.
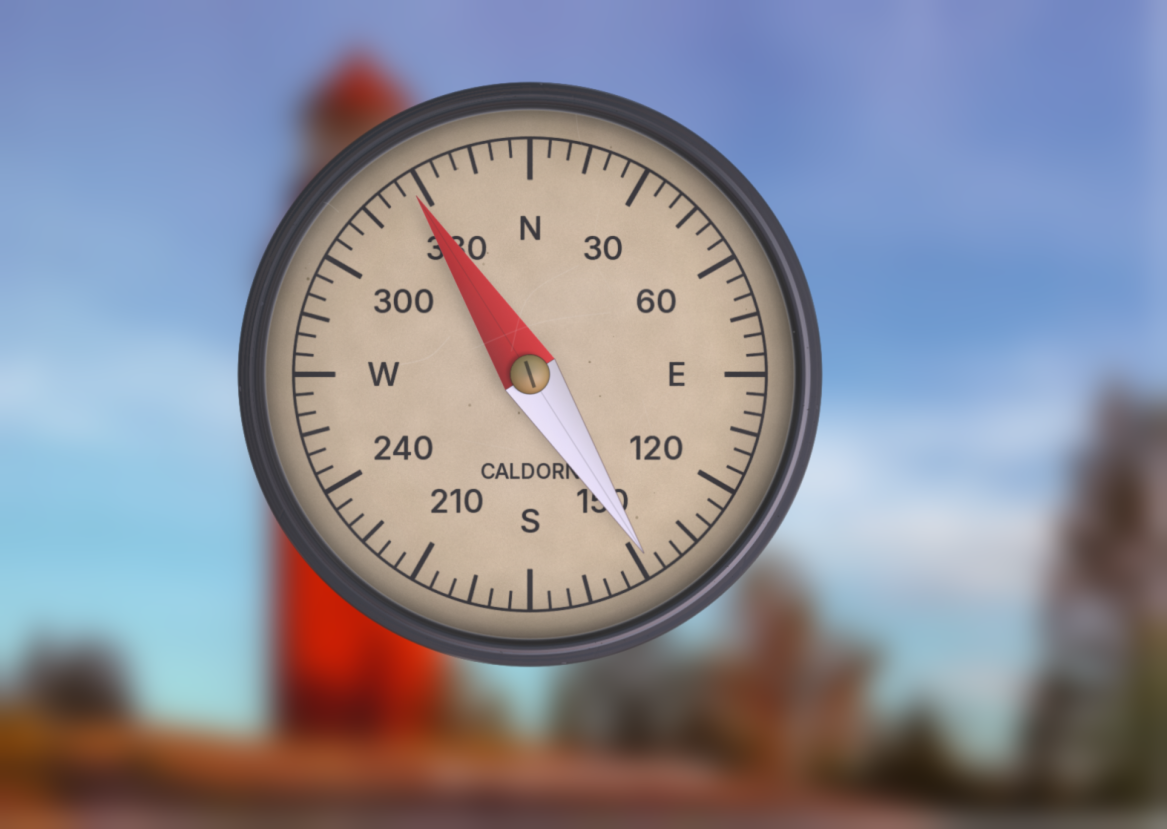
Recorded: 327.5 °
